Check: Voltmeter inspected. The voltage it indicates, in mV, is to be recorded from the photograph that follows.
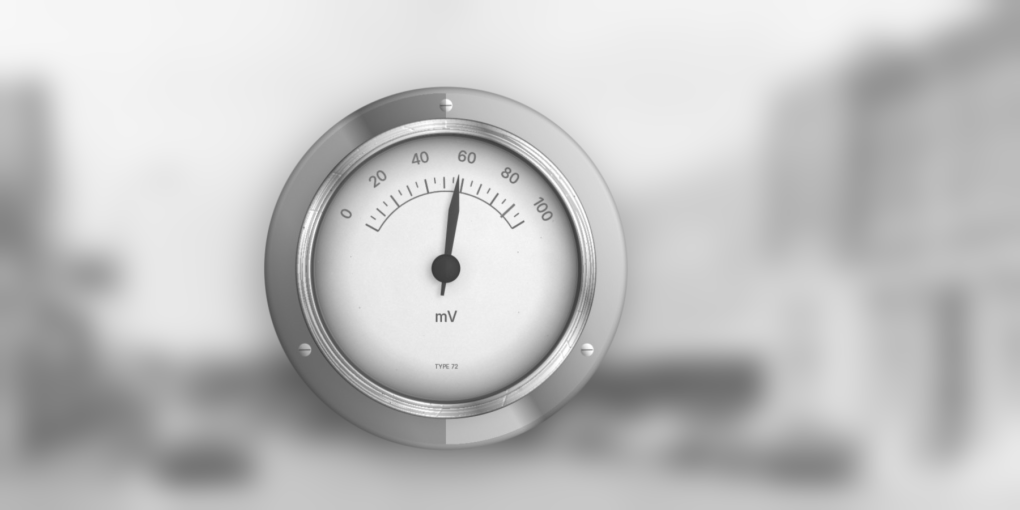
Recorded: 57.5 mV
